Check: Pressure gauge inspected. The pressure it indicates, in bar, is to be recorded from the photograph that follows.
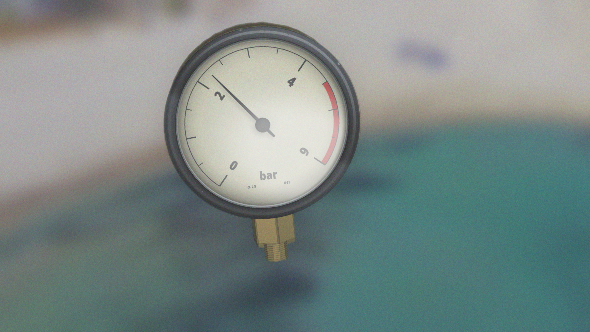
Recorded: 2.25 bar
